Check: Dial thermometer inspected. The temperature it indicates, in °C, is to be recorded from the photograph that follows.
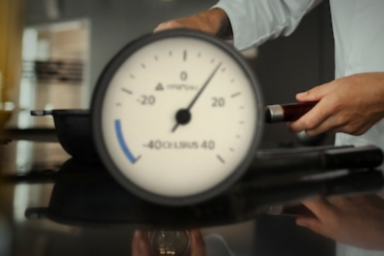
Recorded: 10 °C
